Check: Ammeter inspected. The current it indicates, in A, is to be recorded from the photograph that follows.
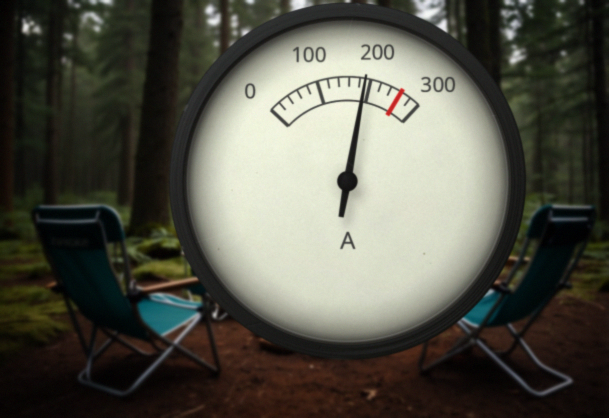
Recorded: 190 A
